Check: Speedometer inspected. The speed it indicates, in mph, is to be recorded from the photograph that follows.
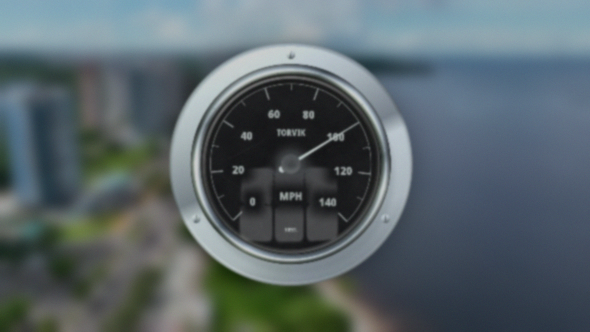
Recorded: 100 mph
